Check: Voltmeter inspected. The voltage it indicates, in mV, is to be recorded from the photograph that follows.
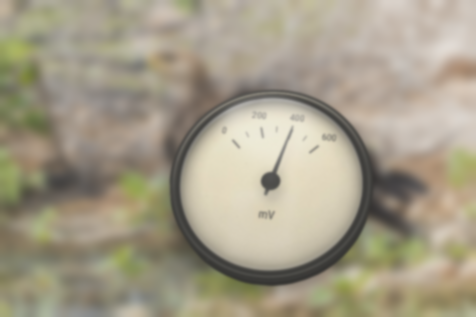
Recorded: 400 mV
